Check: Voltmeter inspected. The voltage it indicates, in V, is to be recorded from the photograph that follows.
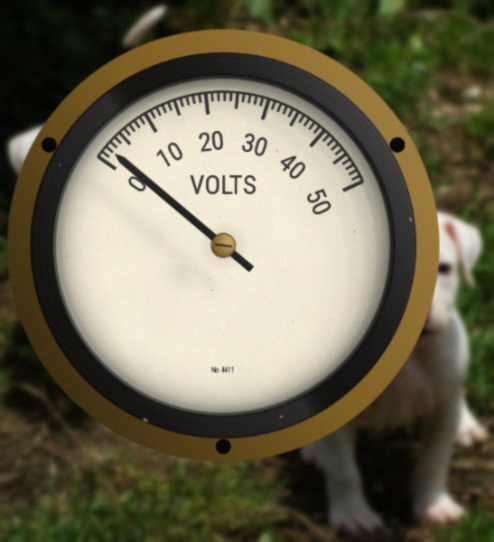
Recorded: 2 V
